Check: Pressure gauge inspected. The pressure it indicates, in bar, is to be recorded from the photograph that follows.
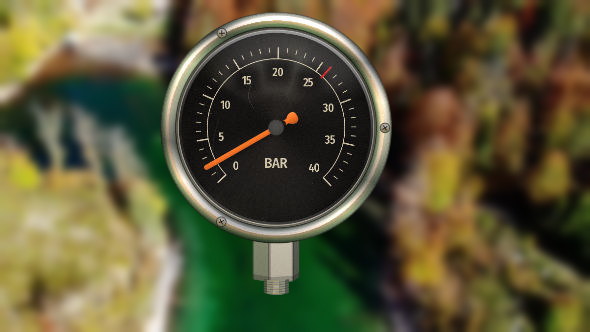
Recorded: 2 bar
